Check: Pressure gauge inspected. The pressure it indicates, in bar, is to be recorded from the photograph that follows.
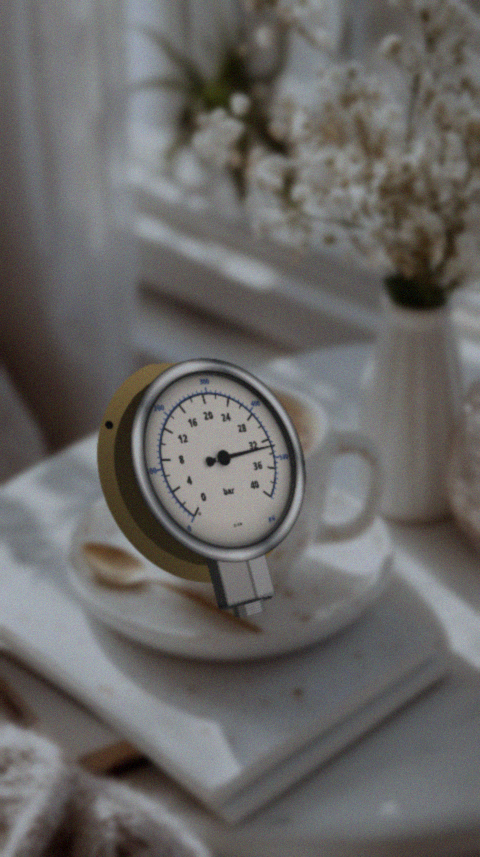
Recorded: 33 bar
